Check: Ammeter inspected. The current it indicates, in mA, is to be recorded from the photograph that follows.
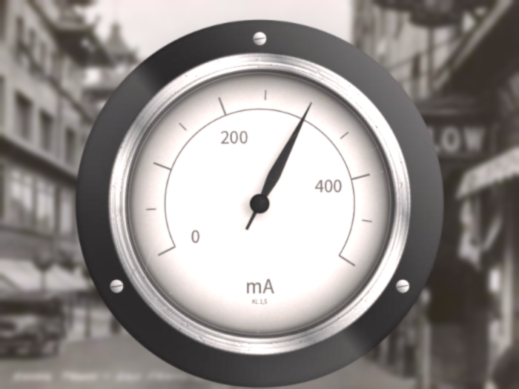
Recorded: 300 mA
